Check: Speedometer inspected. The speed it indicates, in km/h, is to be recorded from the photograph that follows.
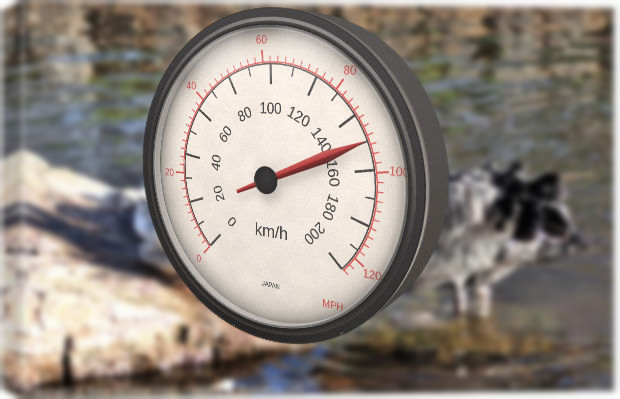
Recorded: 150 km/h
